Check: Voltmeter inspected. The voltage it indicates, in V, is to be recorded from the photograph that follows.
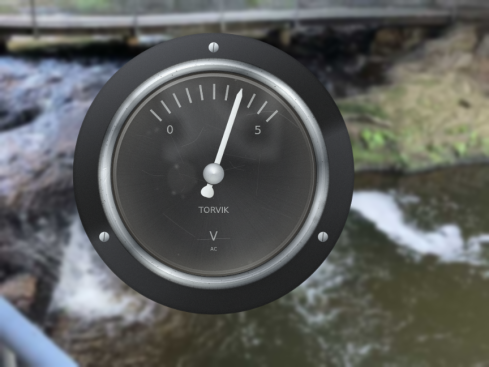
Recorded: 3.5 V
